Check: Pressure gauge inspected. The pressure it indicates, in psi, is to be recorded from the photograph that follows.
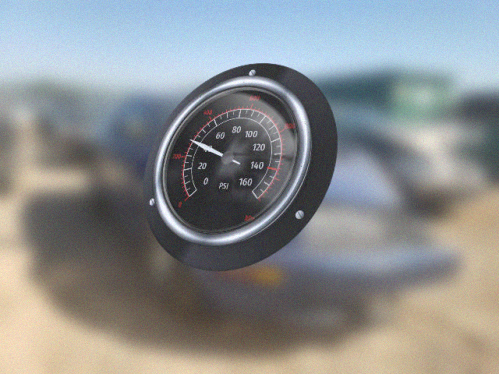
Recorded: 40 psi
